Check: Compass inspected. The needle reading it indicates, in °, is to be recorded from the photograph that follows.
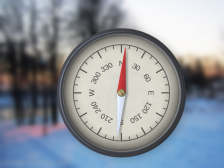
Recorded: 5 °
